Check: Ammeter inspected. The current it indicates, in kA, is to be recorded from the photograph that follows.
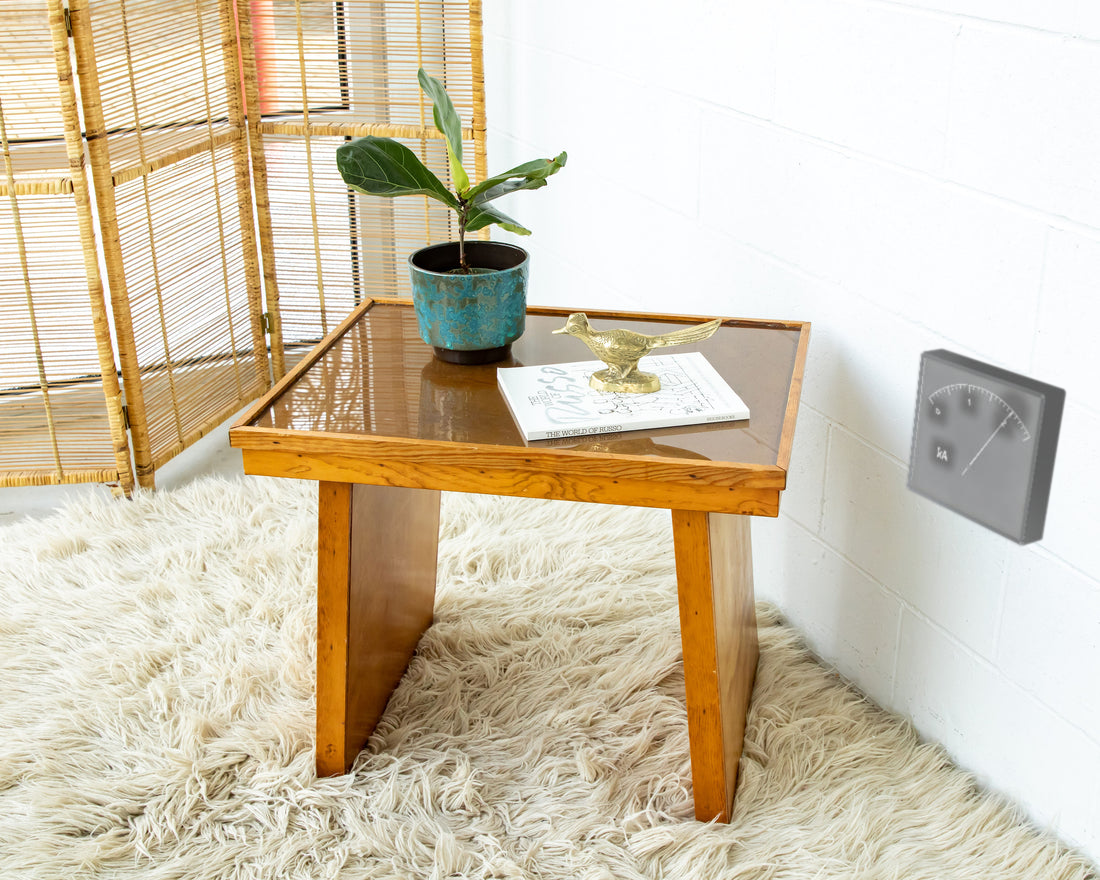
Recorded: 2 kA
